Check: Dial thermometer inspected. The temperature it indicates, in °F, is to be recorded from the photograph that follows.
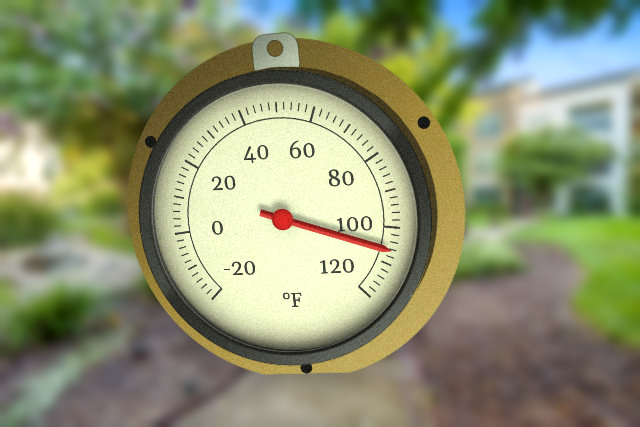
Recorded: 106 °F
